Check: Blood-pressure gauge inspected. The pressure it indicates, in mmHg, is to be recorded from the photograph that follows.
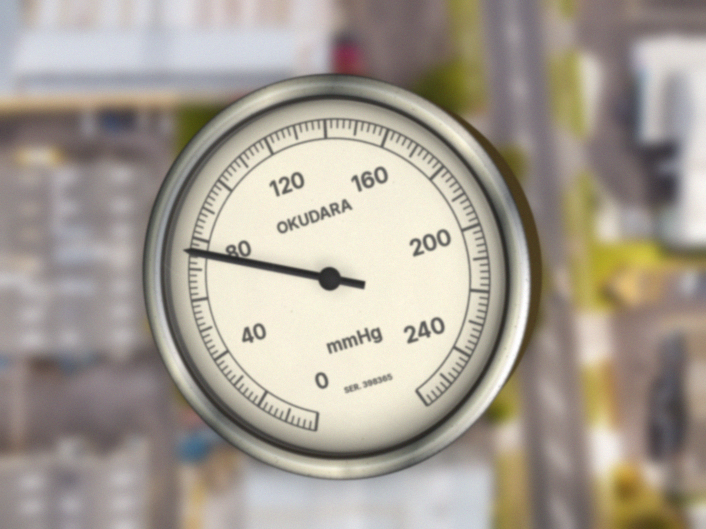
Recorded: 76 mmHg
